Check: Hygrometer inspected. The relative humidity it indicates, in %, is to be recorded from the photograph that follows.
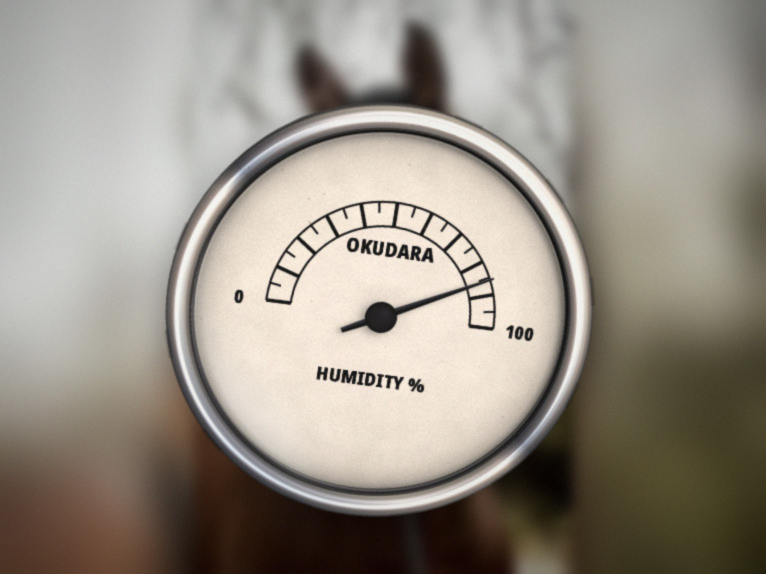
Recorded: 85 %
